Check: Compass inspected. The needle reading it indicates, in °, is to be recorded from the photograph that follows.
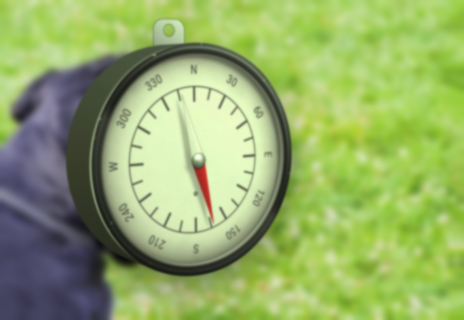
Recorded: 165 °
